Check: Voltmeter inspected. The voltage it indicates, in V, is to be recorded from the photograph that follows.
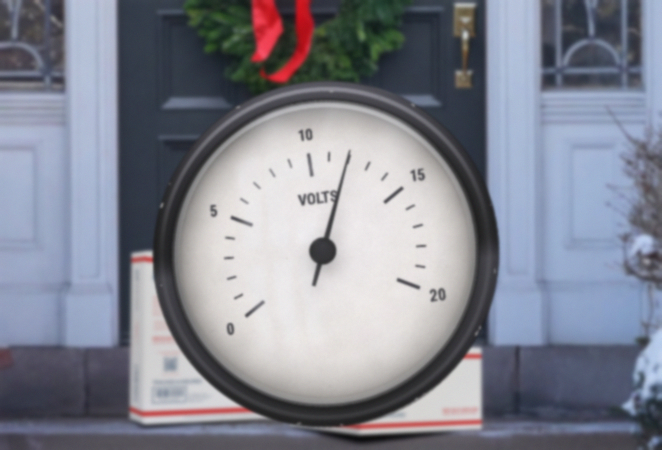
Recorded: 12 V
